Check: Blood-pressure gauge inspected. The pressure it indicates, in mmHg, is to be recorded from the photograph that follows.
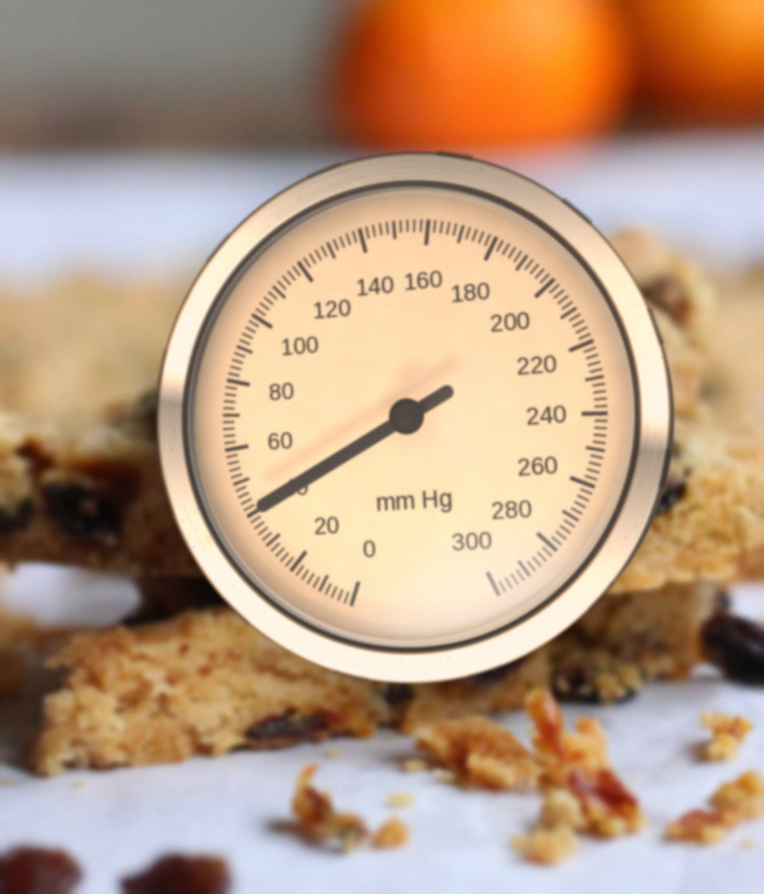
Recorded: 40 mmHg
